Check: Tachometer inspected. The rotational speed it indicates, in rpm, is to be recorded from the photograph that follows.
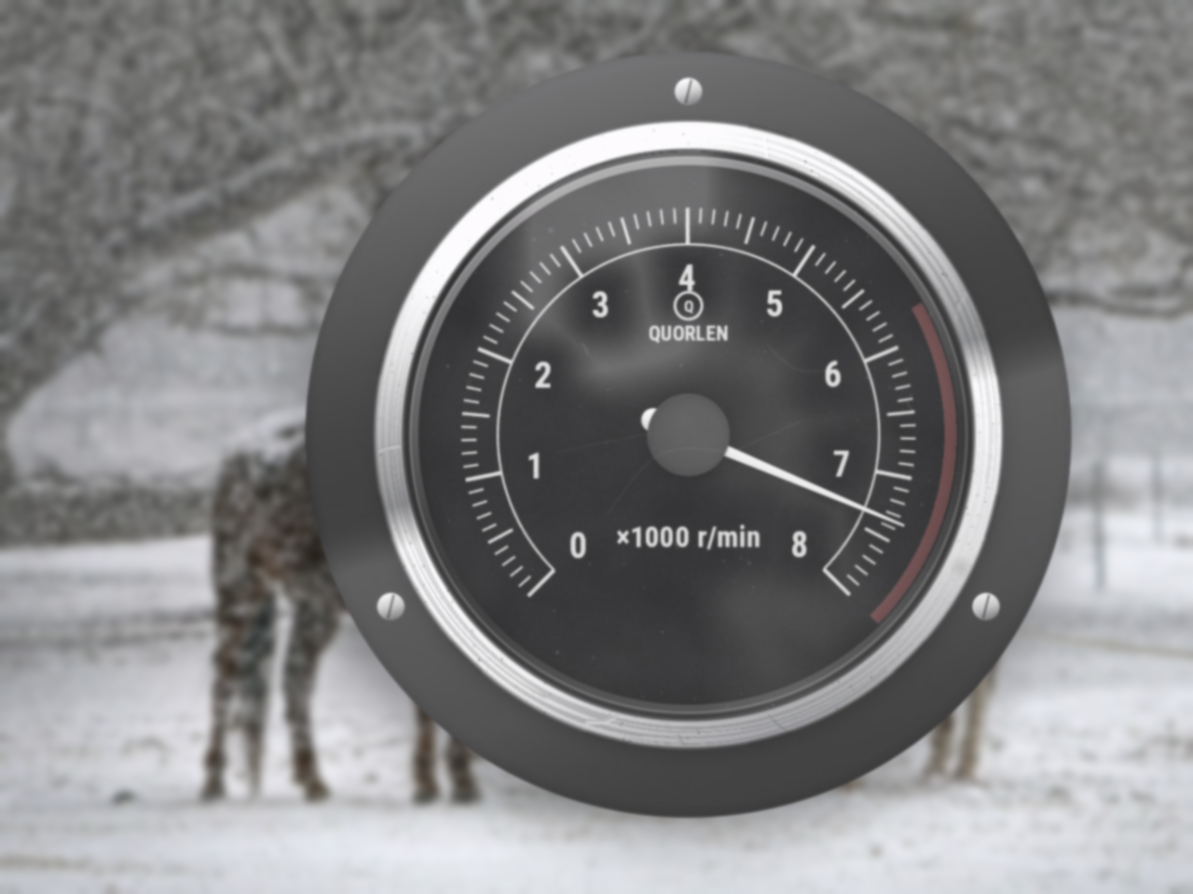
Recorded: 7350 rpm
